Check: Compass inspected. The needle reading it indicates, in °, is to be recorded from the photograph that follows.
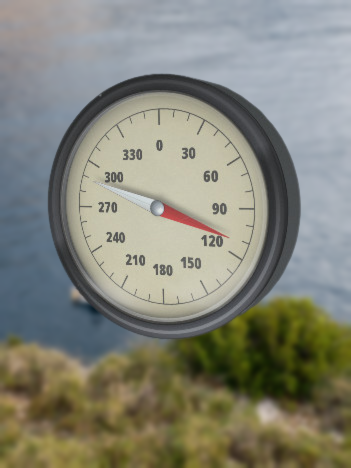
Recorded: 110 °
